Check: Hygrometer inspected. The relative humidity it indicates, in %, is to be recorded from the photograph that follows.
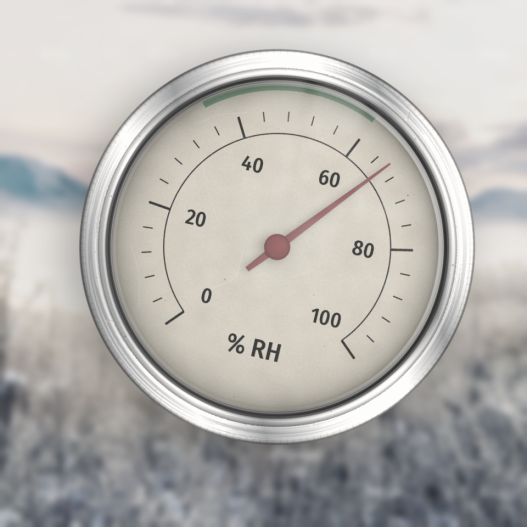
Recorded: 66 %
